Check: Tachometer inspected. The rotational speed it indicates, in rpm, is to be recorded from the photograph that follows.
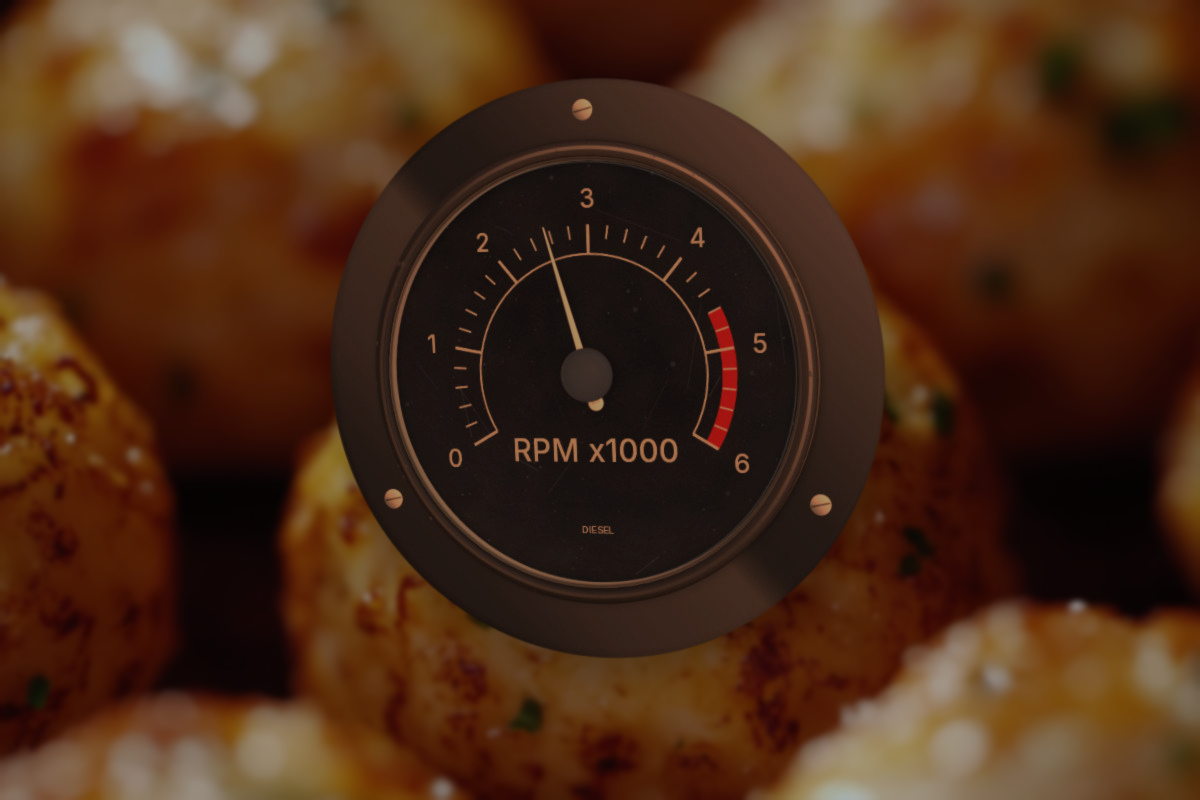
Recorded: 2600 rpm
